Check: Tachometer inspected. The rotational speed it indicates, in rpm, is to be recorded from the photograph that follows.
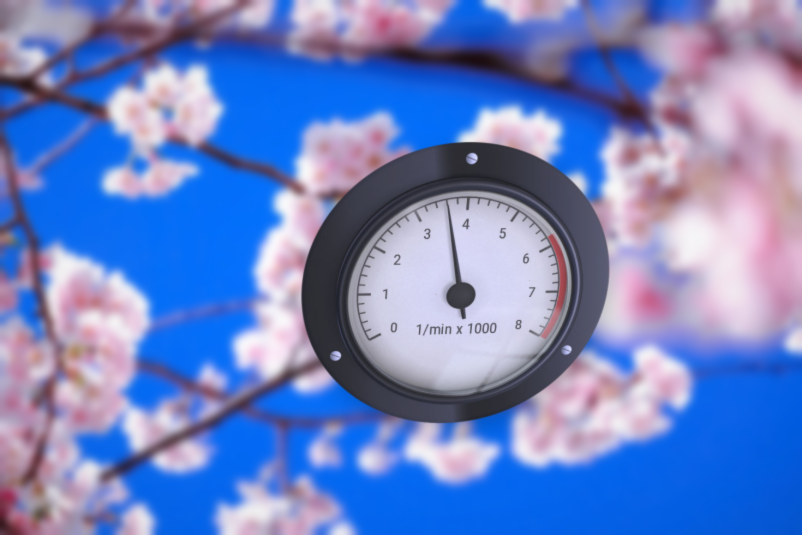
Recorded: 3600 rpm
